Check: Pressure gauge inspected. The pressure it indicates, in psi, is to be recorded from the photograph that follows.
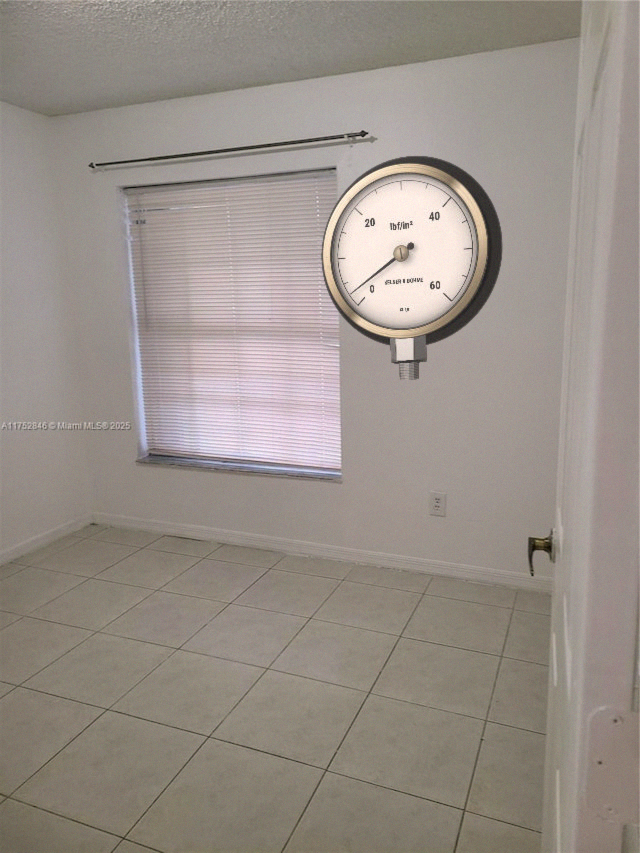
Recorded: 2.5 psi
